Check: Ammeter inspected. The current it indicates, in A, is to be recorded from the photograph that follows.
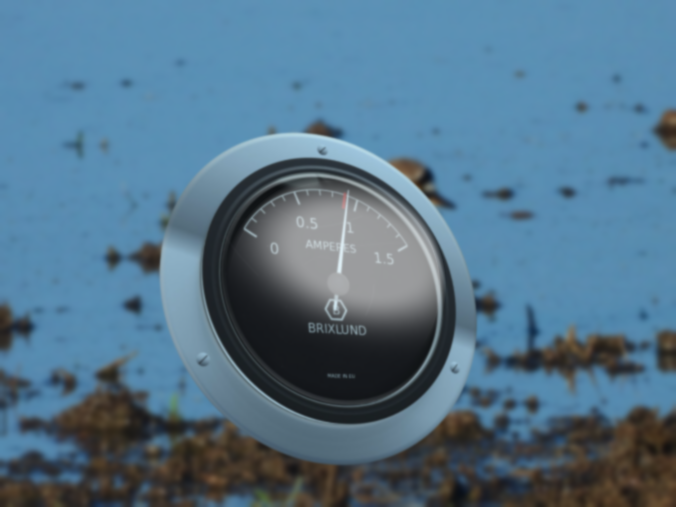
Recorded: 0.9 A
